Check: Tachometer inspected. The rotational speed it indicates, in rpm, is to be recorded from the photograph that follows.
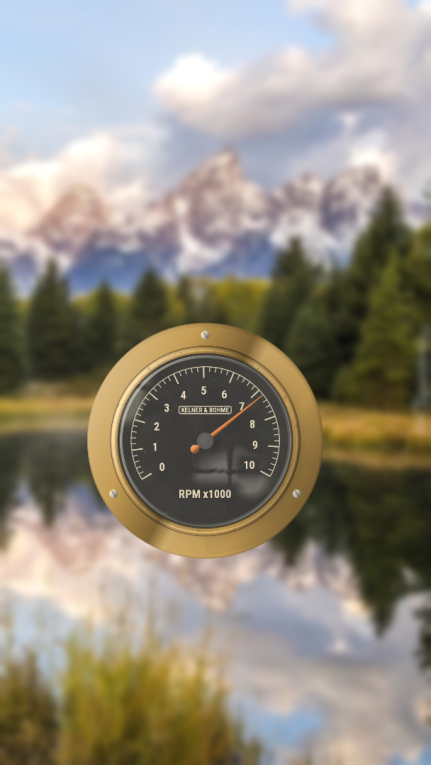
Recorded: 7200 rpm
